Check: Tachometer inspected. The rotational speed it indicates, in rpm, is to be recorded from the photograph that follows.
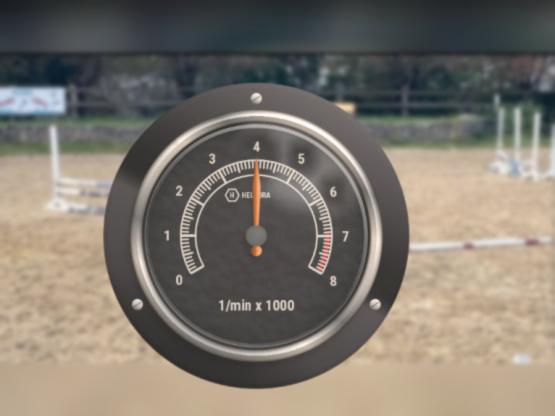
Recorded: 4000 rpm
